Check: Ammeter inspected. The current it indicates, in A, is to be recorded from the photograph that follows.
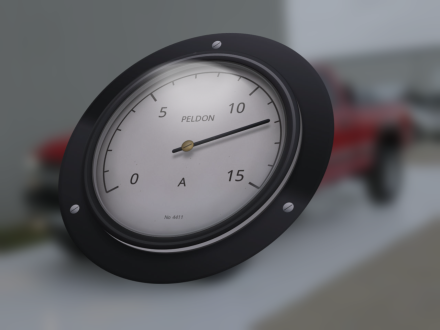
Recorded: 12 A
